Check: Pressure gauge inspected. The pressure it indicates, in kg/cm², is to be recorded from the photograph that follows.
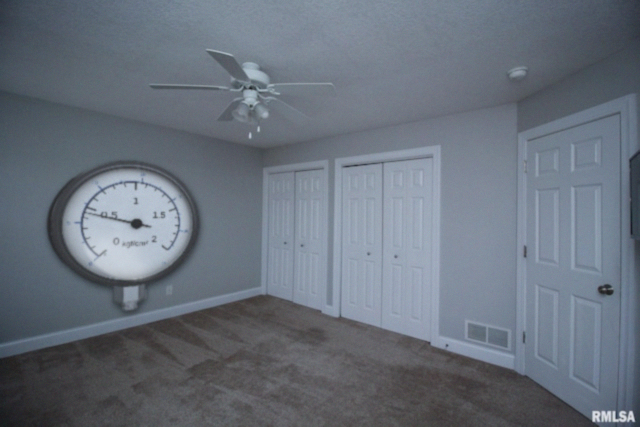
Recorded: 0.45 kg/cm²
